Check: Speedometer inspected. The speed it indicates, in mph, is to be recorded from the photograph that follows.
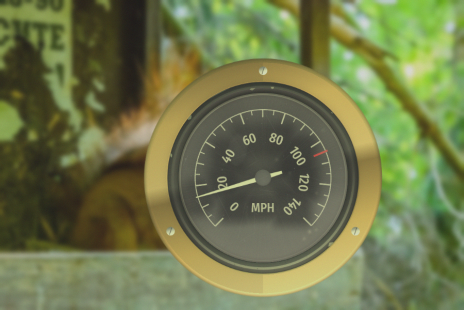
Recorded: 15 mph
